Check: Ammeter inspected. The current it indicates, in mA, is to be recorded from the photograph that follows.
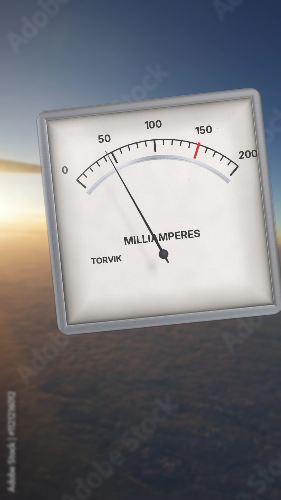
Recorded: 45 mA
